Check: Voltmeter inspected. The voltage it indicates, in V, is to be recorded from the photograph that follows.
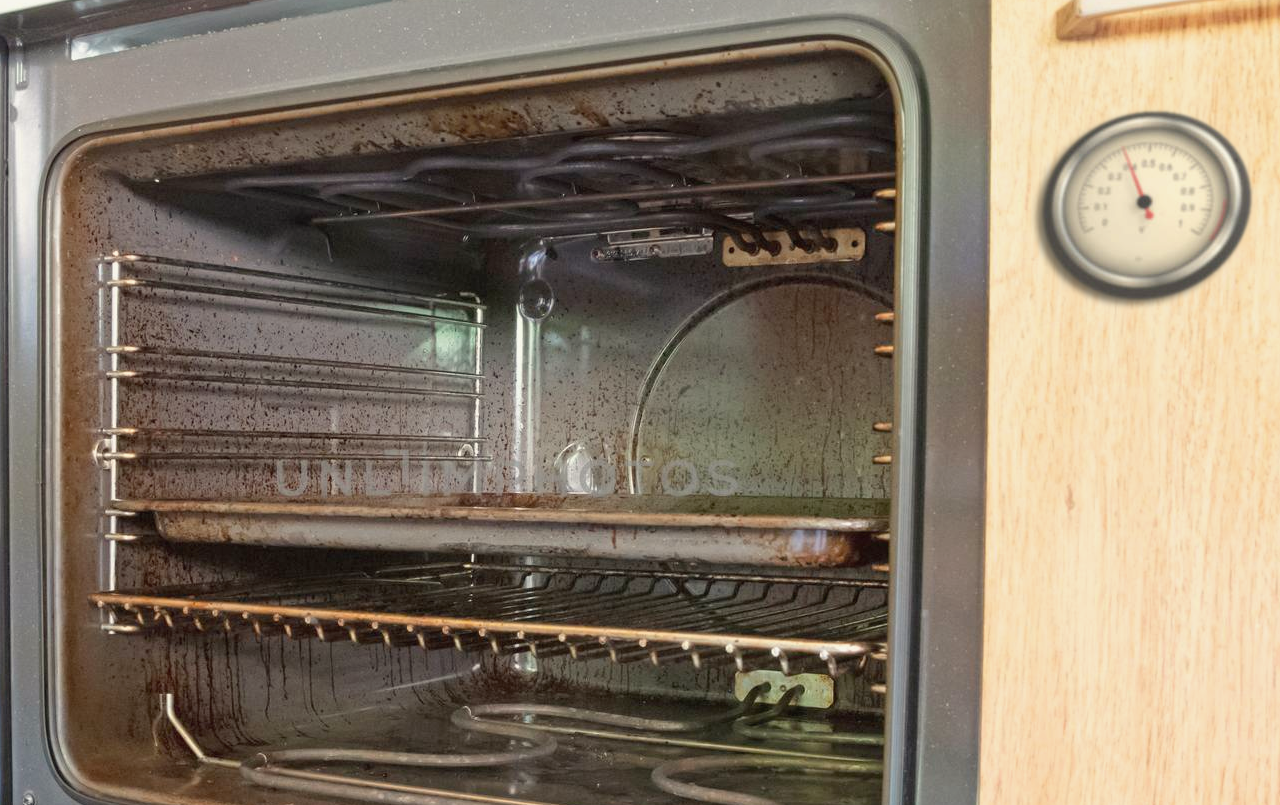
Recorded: 0.4 V
